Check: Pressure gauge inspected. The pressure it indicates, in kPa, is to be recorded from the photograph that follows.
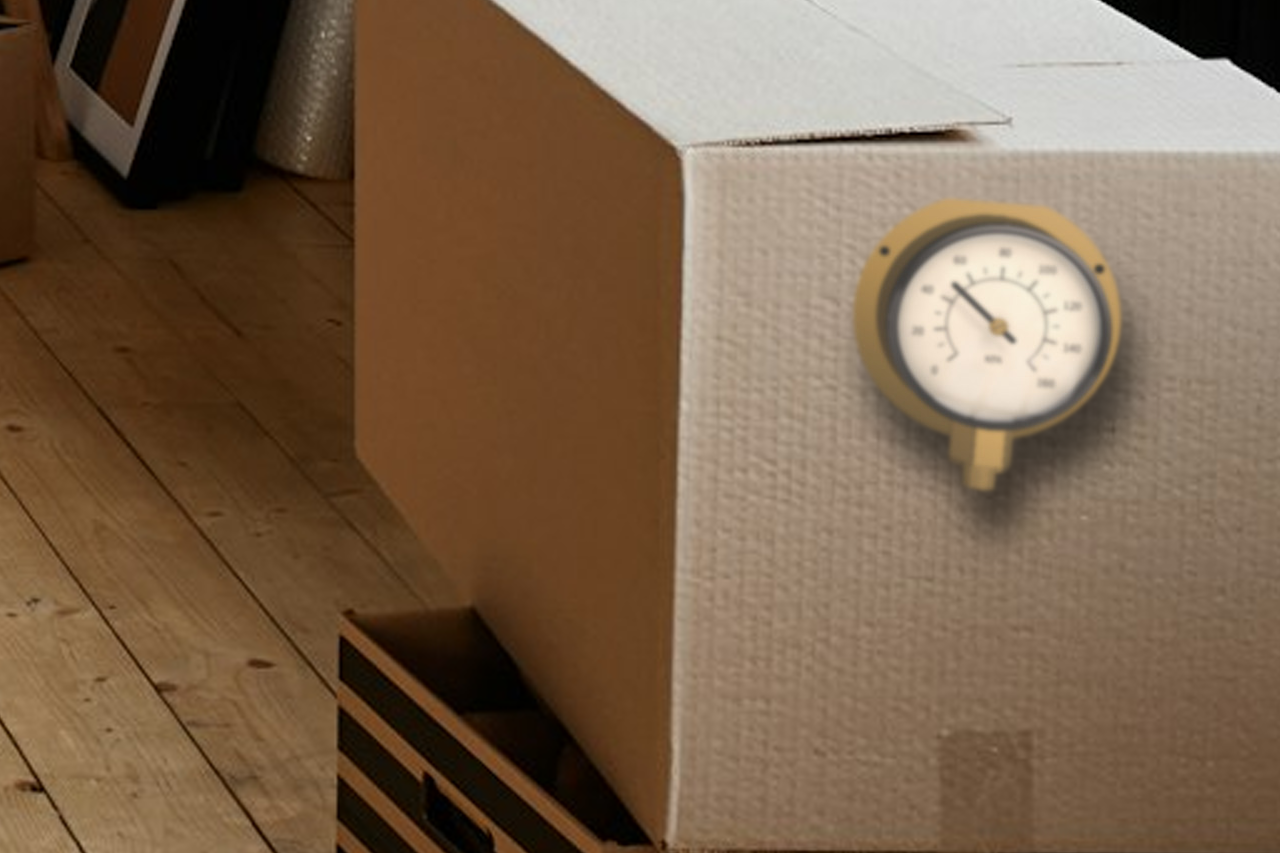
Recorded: 50 kPa
